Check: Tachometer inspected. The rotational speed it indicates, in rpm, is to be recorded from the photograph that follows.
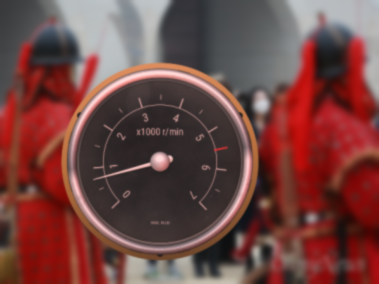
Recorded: 750 rpm
